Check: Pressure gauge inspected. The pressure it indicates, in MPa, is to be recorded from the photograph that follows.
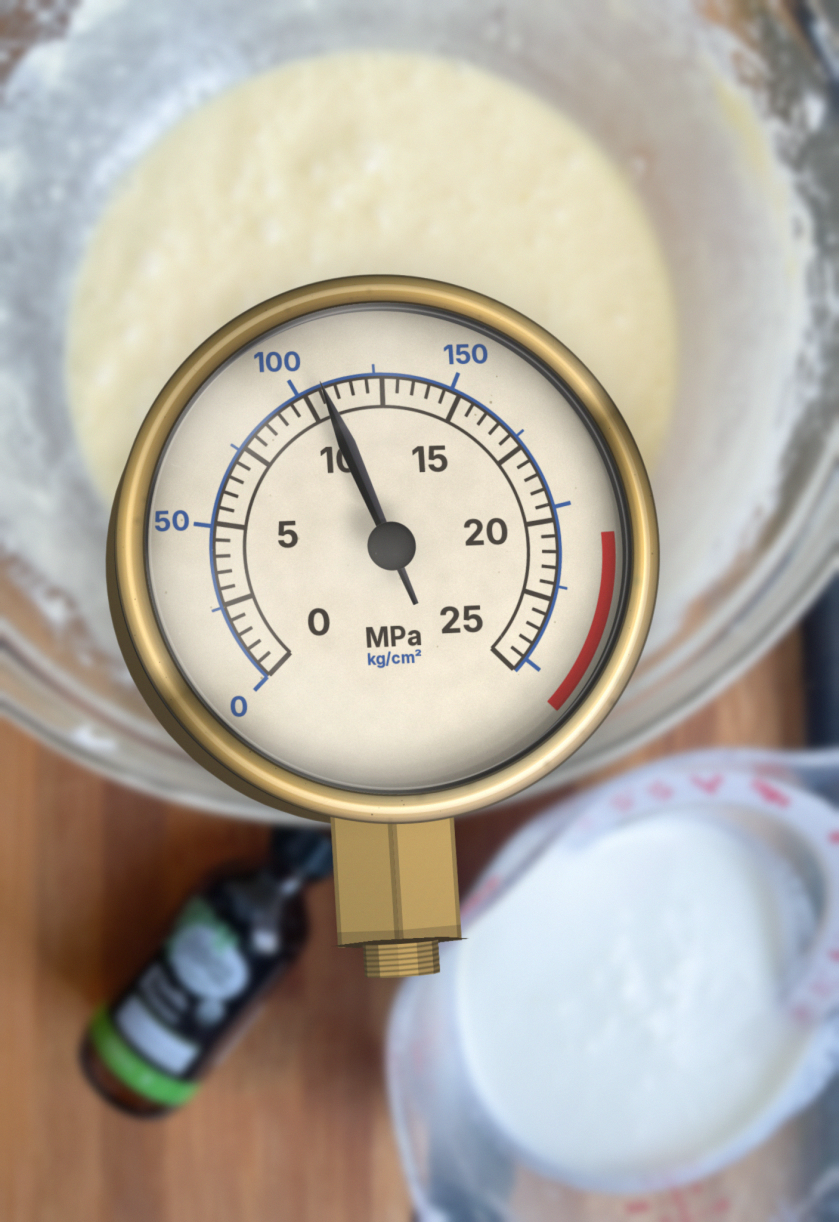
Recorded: 10.5 MPa
